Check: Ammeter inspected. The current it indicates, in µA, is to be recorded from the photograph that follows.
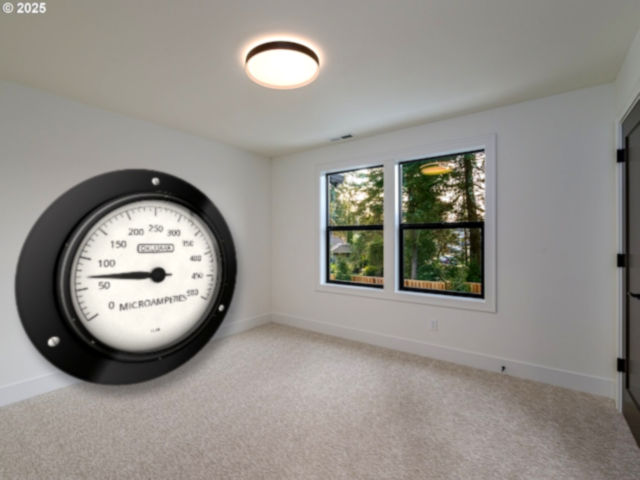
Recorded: 70 µA
